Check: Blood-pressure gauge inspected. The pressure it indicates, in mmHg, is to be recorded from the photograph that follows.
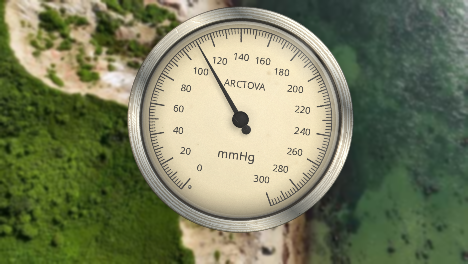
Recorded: 110 mmHg
